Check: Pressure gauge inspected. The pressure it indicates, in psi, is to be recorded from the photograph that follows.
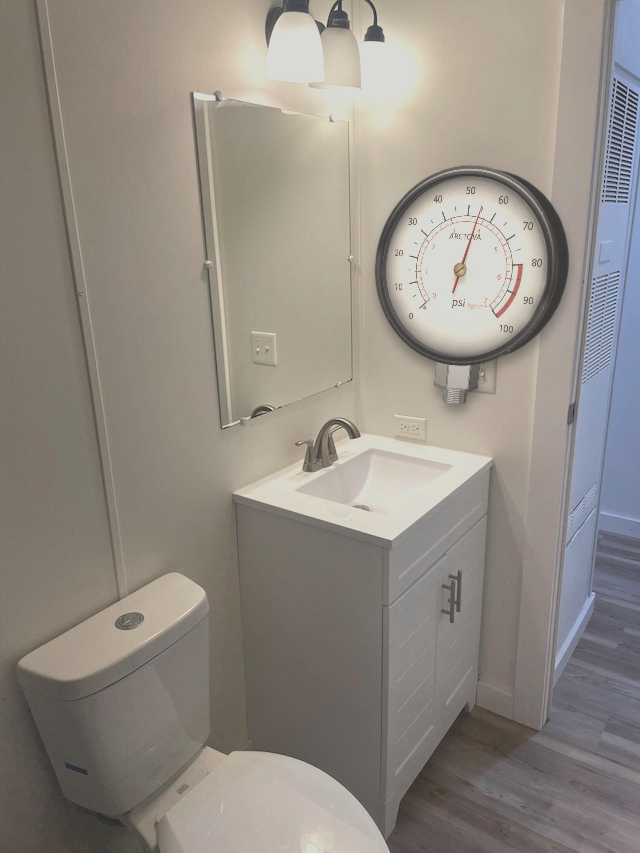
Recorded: 55 psi
